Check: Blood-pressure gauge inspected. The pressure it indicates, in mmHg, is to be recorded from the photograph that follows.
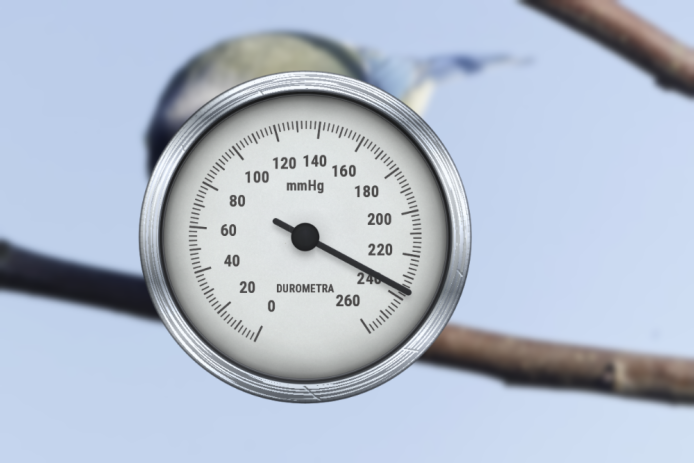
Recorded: 236 mmHg
